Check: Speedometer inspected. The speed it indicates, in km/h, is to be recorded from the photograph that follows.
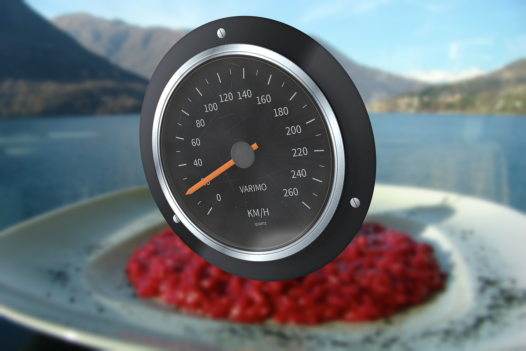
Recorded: 20 km/h
